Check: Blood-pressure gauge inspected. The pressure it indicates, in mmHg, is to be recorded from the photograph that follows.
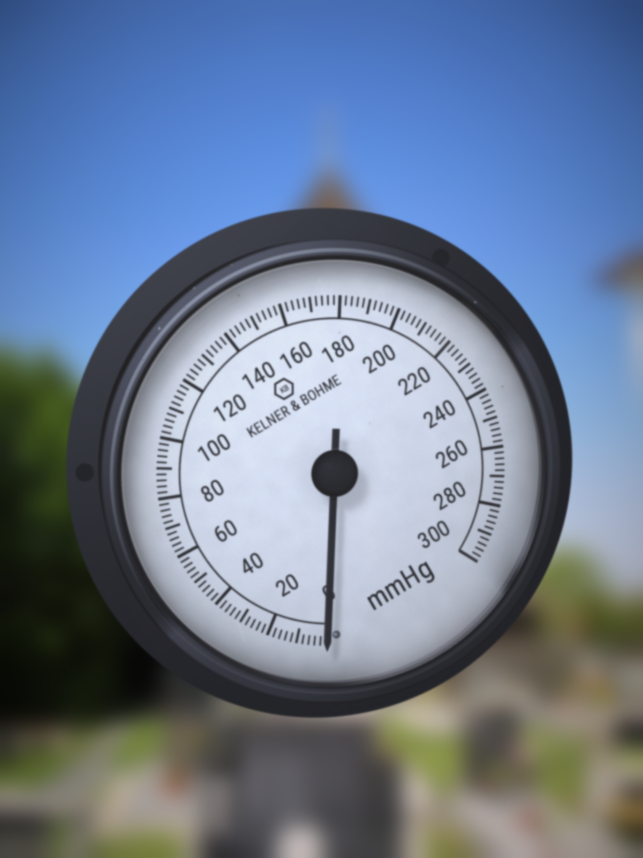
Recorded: 0 mmHg
